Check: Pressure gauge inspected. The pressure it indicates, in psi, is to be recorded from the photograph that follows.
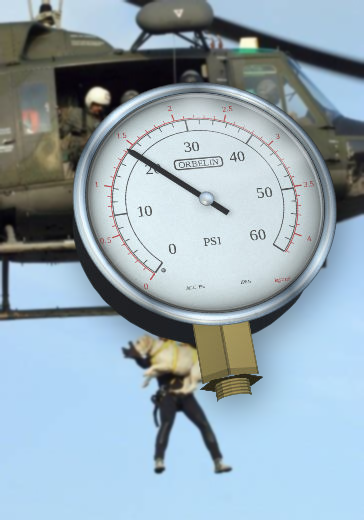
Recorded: 20 psi
